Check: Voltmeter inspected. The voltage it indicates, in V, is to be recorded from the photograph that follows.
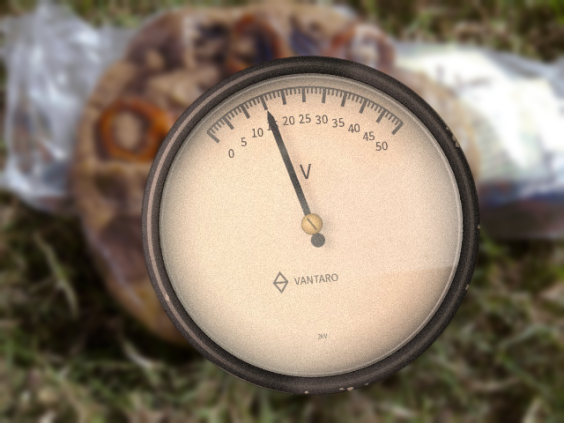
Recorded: 15 V
